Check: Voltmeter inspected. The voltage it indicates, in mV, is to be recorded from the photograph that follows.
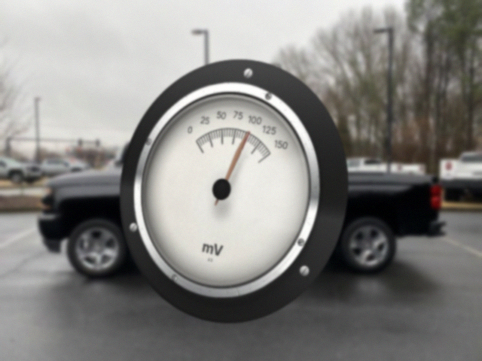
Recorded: 100 mV
